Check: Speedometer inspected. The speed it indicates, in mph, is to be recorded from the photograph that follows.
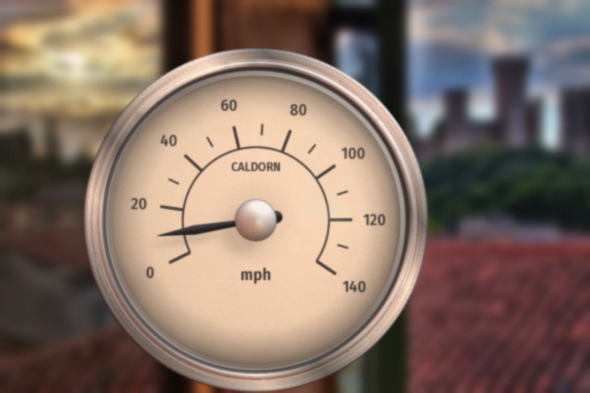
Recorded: 10 mph
